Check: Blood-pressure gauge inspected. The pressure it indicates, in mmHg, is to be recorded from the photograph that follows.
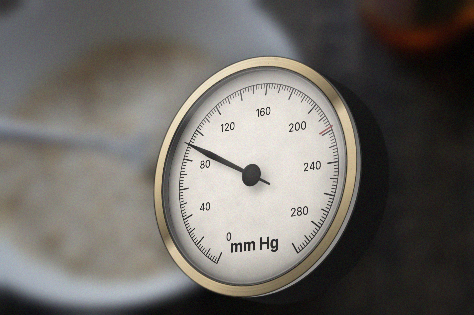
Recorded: 90 mmHg
